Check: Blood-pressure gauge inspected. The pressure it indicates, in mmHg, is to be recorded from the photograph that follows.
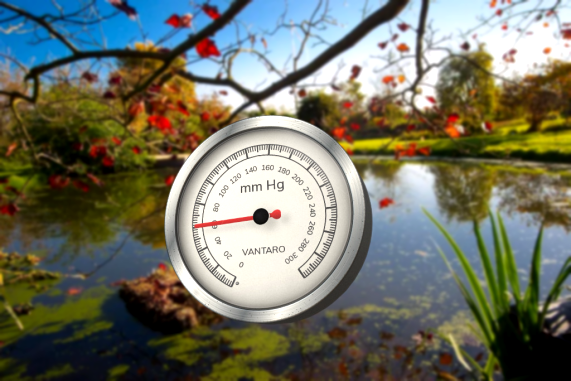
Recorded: 60 mmHg
